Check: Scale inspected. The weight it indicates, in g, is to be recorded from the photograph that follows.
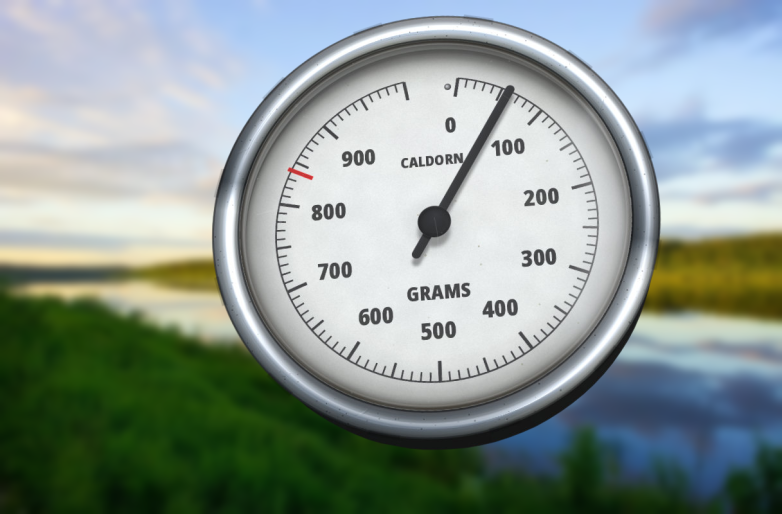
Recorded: 60 g
